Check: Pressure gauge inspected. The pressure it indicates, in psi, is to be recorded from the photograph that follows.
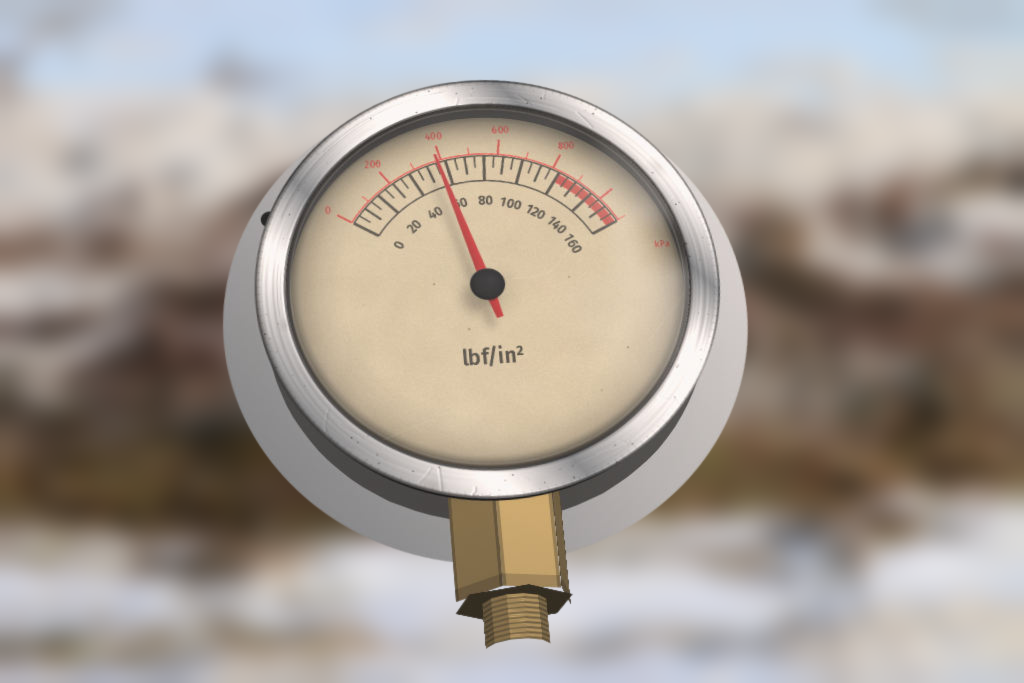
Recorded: 55 psi
